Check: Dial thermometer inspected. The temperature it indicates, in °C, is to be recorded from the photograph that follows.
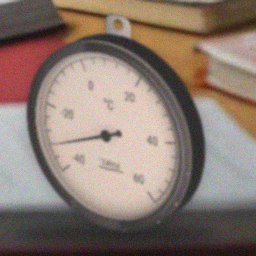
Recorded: -32 °C
